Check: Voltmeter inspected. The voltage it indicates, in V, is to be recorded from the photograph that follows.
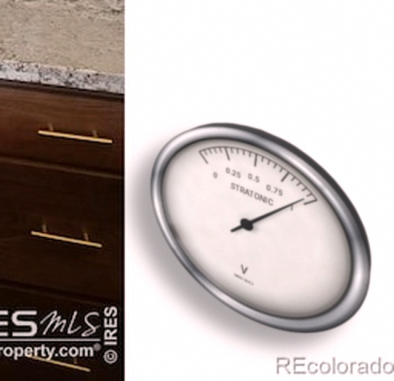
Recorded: 0.95 V
